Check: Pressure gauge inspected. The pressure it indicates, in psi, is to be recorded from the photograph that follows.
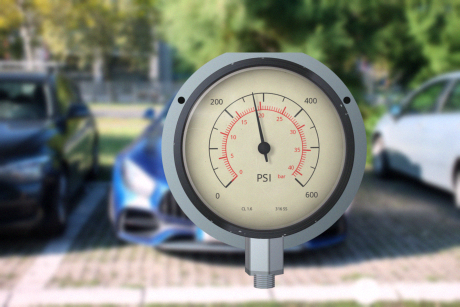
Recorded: 275 psi
